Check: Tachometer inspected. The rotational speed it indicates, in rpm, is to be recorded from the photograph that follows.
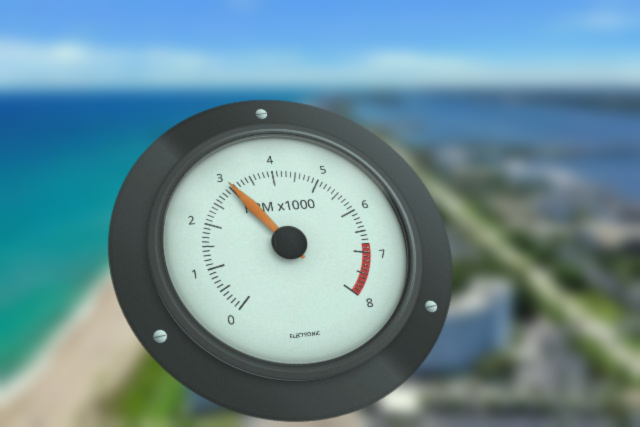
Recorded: 3000 rpm
